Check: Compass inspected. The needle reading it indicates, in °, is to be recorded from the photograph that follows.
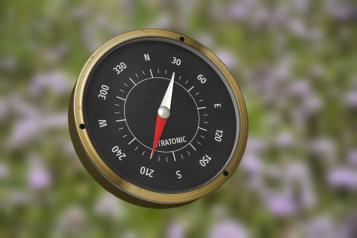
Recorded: 210 °
